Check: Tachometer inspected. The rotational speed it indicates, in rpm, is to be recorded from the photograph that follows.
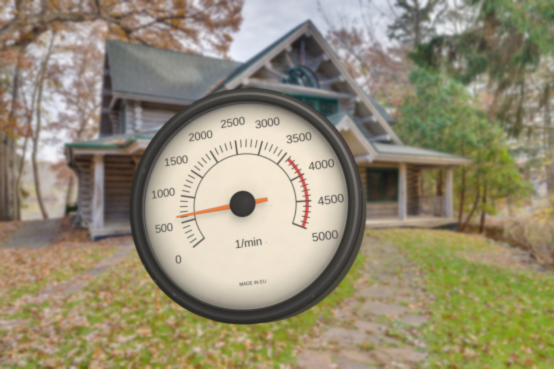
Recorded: 600 rpm
